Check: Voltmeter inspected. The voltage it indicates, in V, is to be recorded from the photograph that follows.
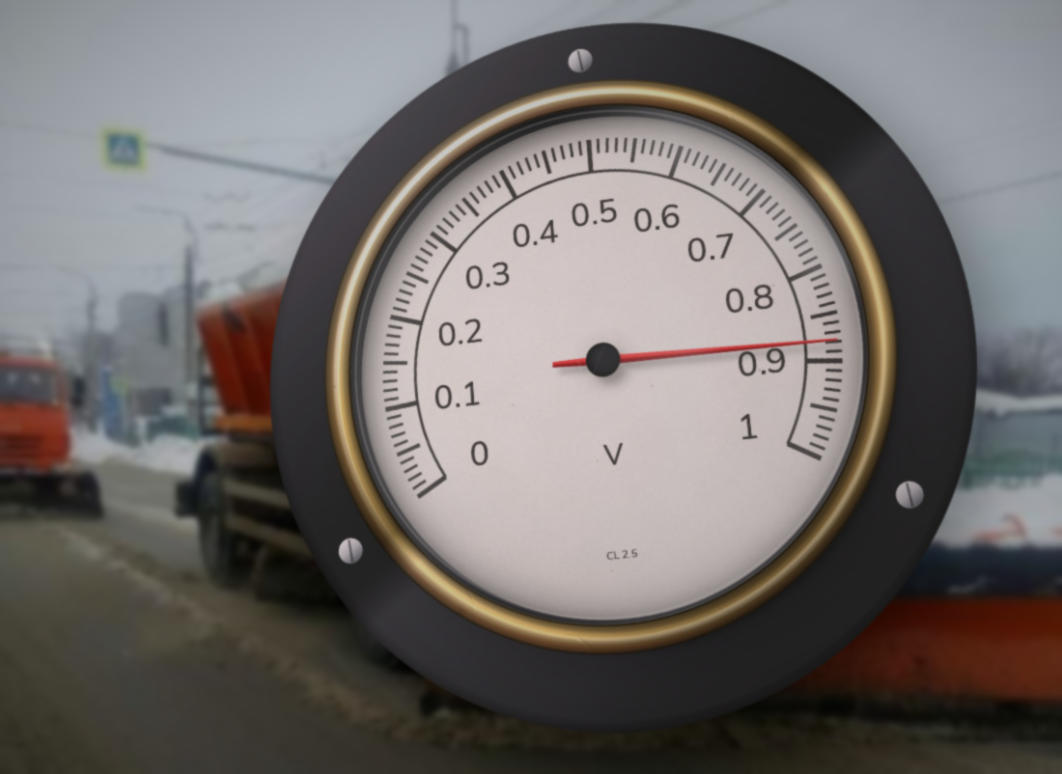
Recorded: 0.88 V
